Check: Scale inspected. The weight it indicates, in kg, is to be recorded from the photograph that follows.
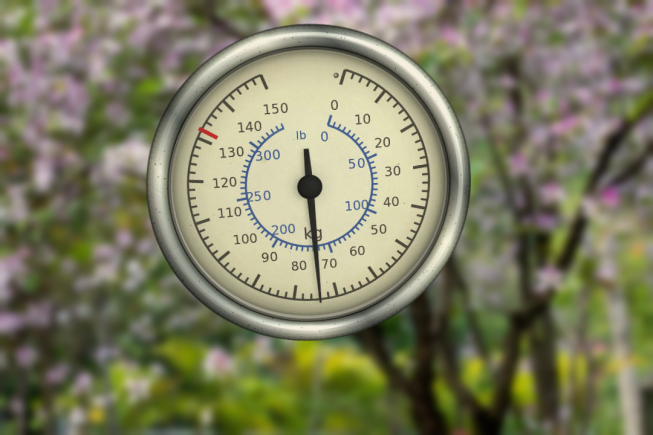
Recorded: 74 kg
